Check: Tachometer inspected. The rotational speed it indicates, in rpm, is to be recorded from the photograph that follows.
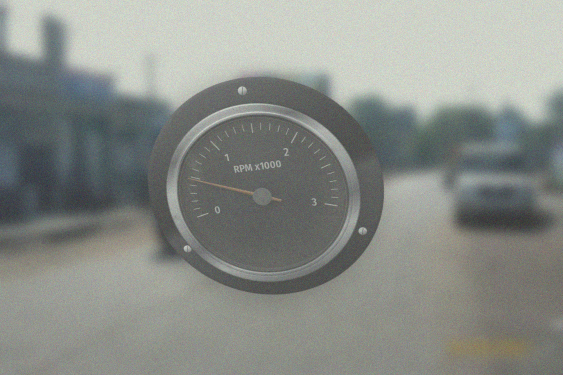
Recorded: 500 rpm
